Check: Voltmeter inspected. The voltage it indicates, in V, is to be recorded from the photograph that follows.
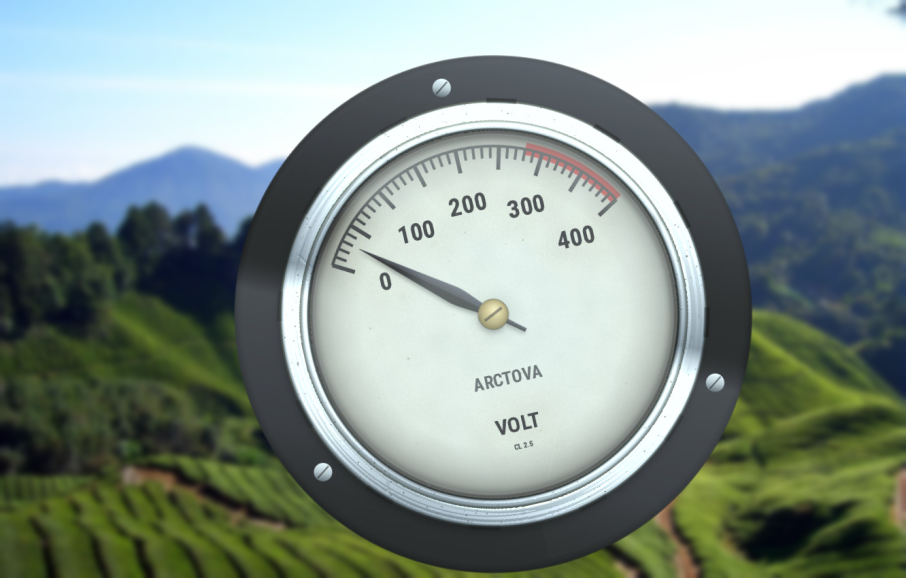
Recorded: 30 V
